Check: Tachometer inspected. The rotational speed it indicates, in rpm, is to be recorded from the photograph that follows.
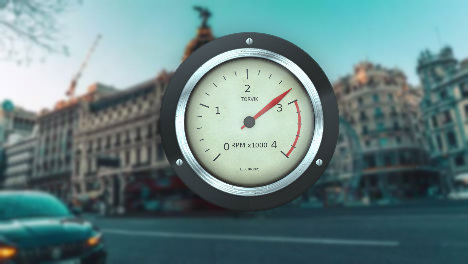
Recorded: 2800 rpm
